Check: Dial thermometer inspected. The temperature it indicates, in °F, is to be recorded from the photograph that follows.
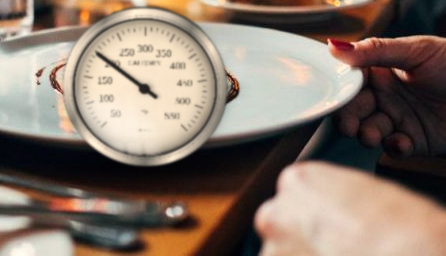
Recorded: 200 °F
